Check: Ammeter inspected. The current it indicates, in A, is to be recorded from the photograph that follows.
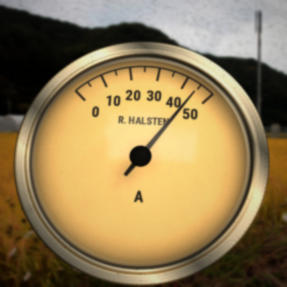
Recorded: 45 A
